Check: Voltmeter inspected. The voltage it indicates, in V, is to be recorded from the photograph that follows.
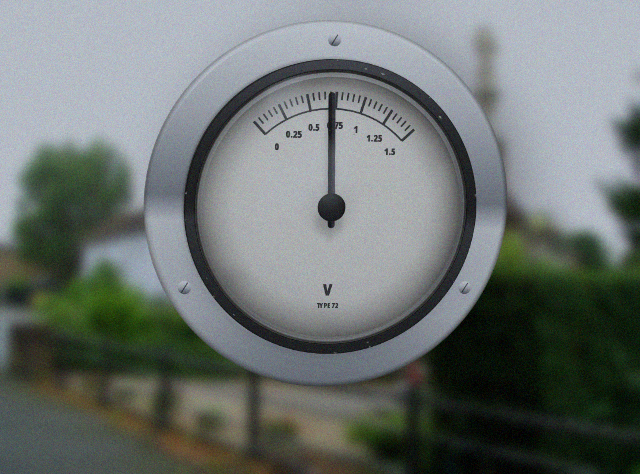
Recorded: 0.7 V
